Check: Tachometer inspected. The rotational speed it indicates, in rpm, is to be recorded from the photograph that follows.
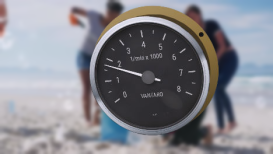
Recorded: 1750 rpm
